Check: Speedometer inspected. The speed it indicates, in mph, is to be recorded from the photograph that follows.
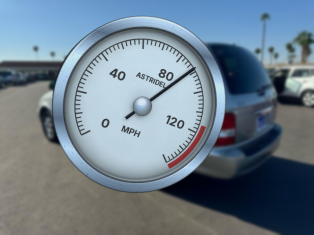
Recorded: 88 mph
